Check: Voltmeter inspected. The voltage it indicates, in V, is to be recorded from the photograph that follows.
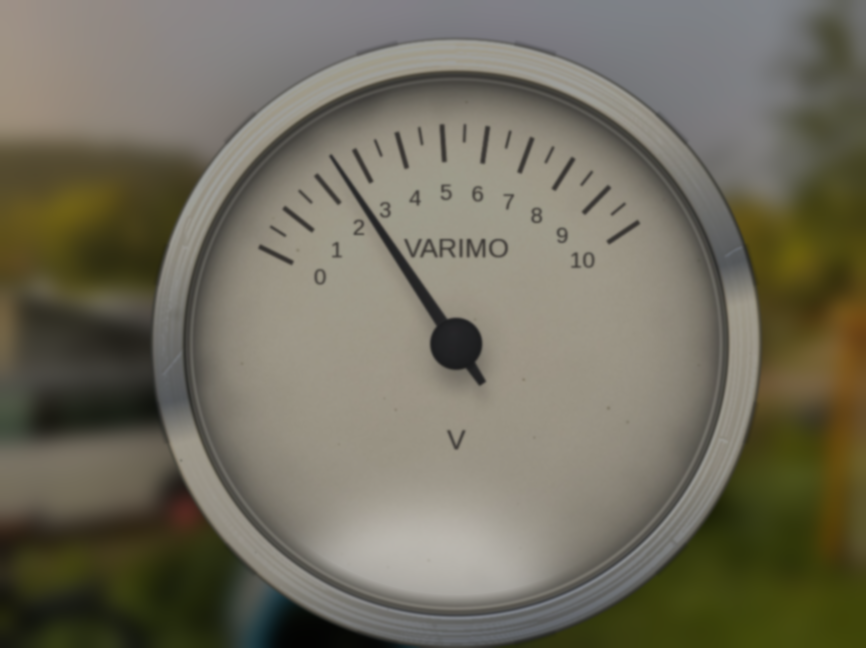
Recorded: 2.5 V
